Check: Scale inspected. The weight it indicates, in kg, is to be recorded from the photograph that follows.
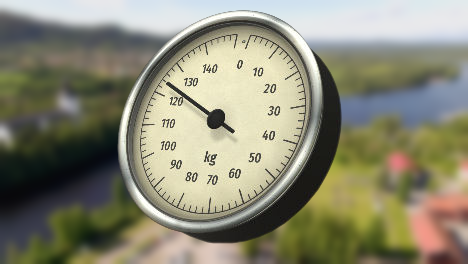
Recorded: 124 kg
